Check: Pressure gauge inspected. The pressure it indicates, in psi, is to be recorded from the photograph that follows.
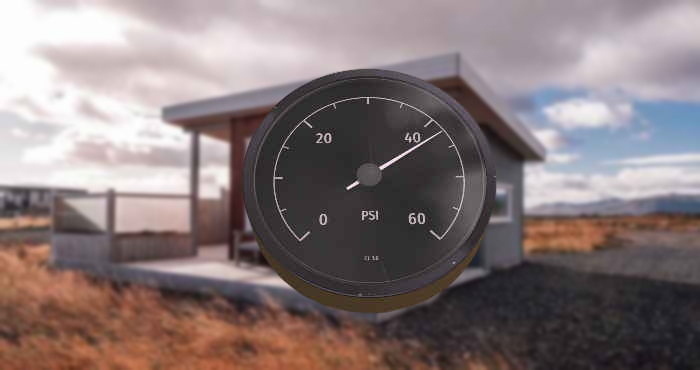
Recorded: 42.5 psi
